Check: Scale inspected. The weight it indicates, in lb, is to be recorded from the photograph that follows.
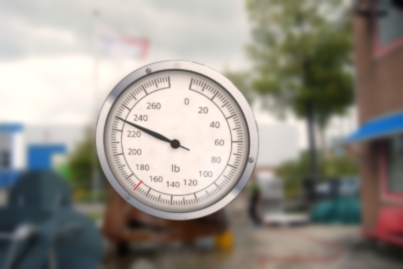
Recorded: 230 lb
